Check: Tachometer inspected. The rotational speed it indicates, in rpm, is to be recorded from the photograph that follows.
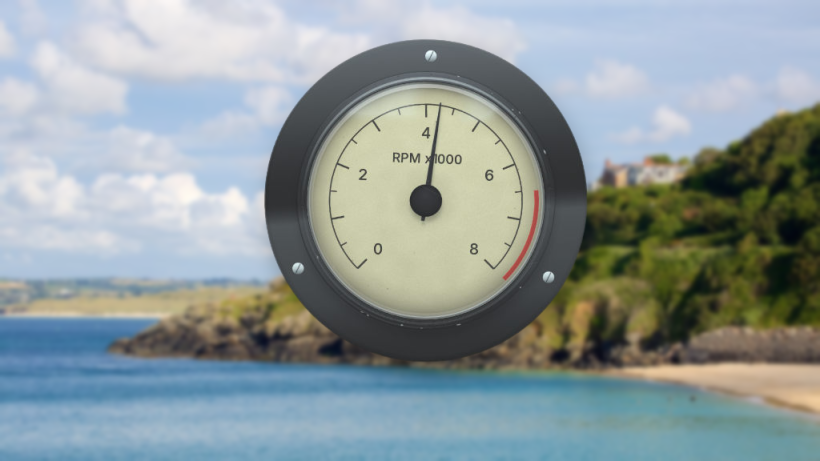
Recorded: 4250 rpm
